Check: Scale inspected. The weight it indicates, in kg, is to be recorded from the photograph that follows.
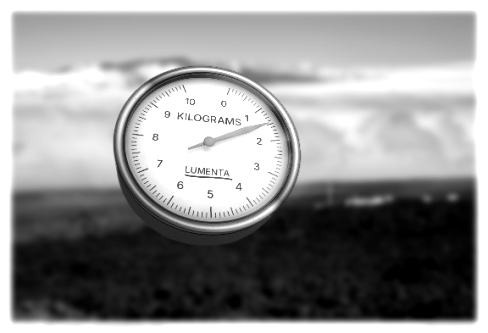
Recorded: 1.5 kg
